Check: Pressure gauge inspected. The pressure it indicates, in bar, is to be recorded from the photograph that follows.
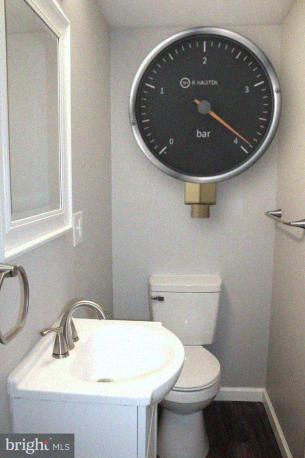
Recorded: 3.9 bar
